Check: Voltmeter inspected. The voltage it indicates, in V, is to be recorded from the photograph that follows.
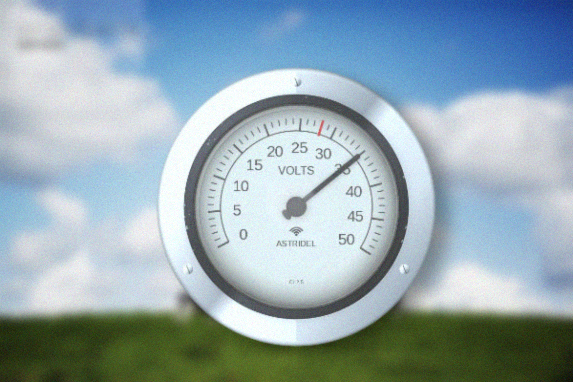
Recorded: 35 V
